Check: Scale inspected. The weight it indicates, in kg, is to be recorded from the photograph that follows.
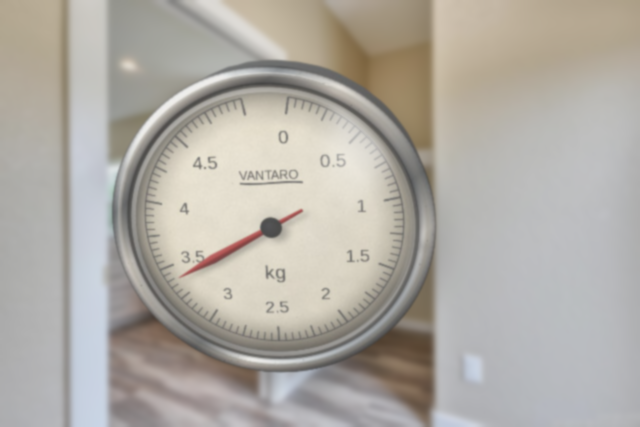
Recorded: 3.4 kg
